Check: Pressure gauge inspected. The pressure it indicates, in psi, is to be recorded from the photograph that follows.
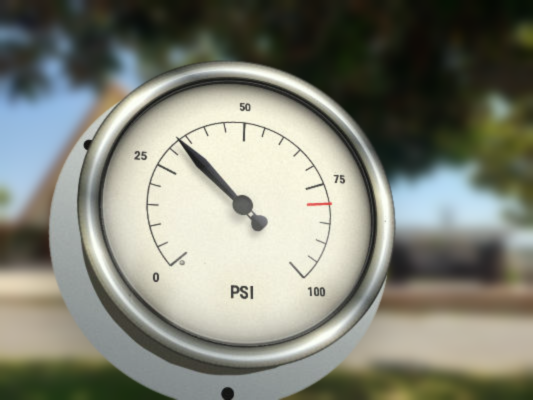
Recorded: 32.5 psi
